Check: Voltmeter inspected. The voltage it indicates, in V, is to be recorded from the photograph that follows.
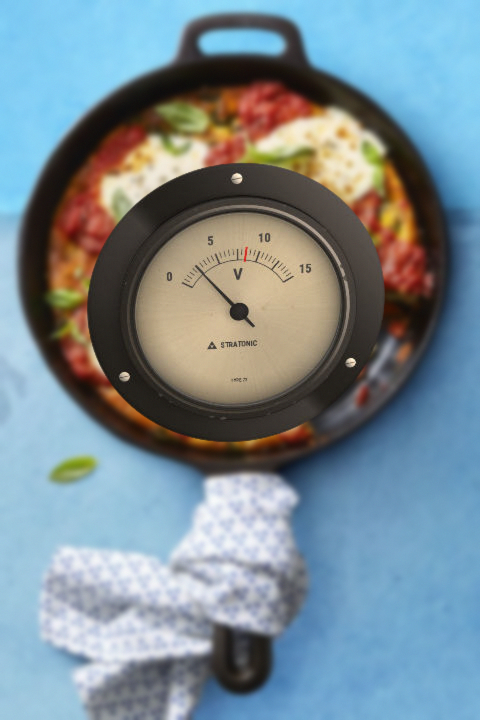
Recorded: 2.5 V
